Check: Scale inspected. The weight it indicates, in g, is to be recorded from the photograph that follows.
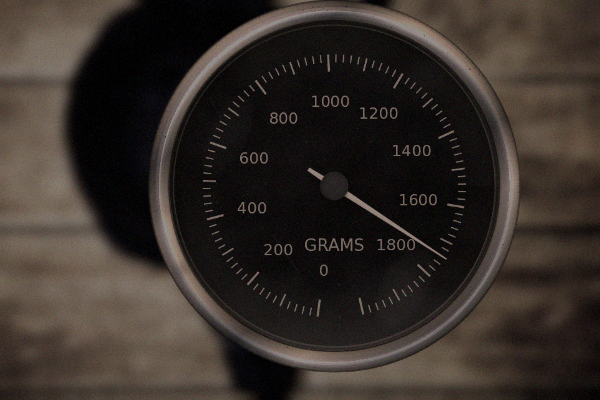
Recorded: 1740 g
